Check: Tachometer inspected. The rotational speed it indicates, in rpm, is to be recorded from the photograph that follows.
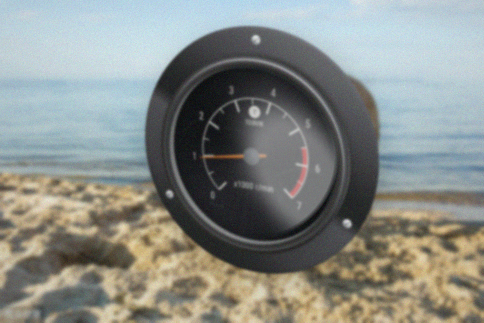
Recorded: 1000 rpm
